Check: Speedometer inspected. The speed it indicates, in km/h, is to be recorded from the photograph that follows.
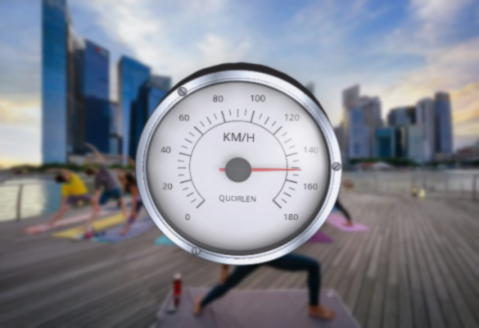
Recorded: 150 km/h
